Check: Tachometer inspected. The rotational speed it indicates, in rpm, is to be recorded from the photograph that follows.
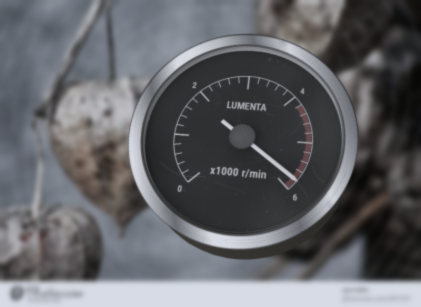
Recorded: 5800 rpm
